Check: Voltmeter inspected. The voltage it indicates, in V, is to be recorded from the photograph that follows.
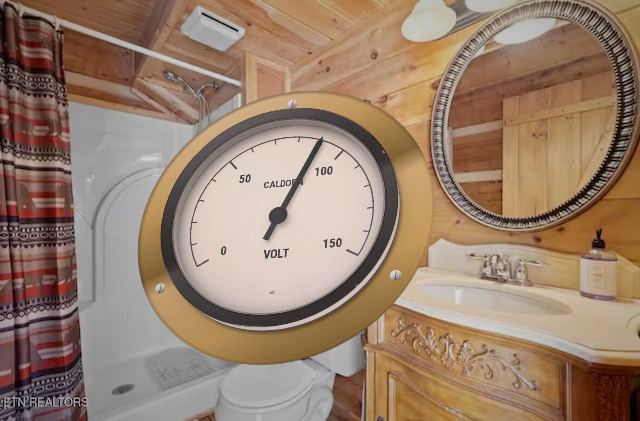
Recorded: 90 V
